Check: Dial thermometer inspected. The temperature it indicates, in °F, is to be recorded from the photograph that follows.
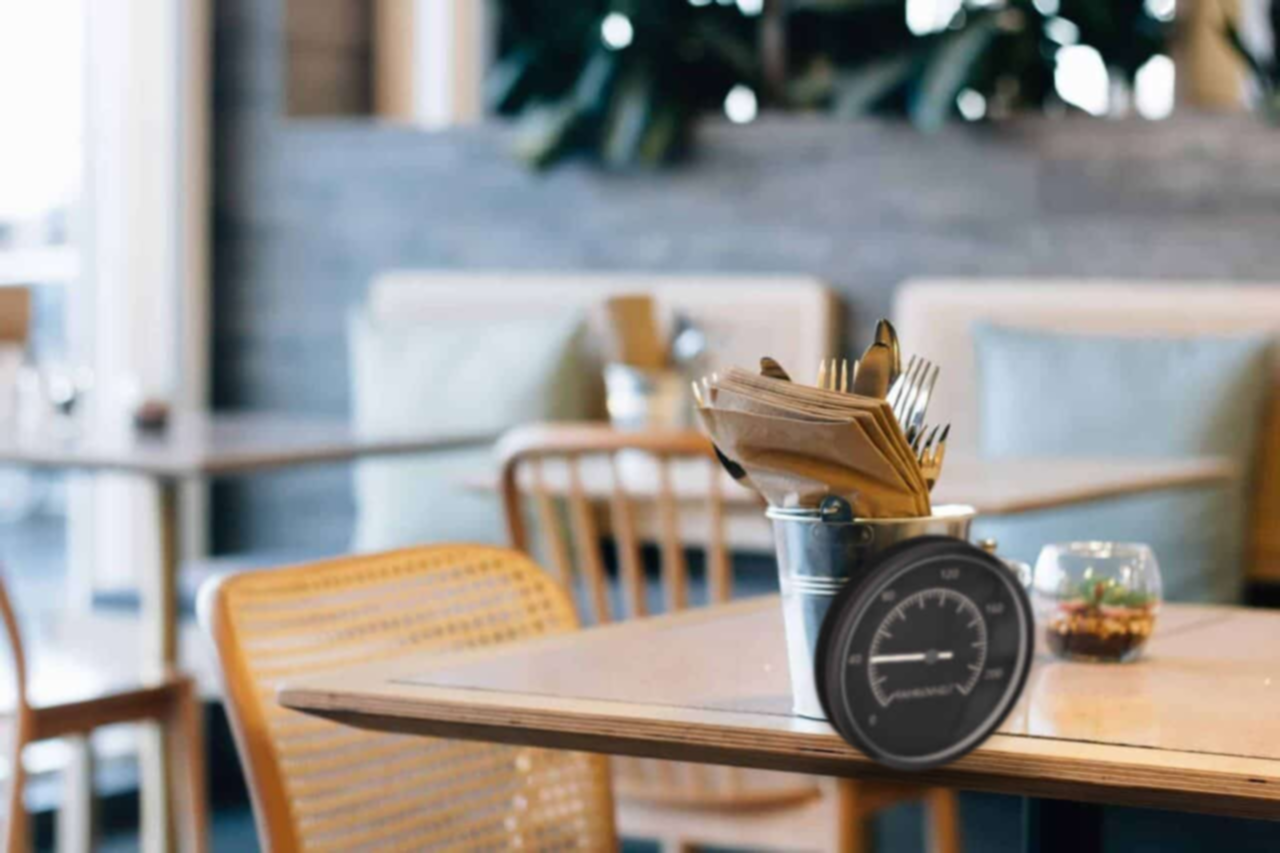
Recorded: 40 °F
